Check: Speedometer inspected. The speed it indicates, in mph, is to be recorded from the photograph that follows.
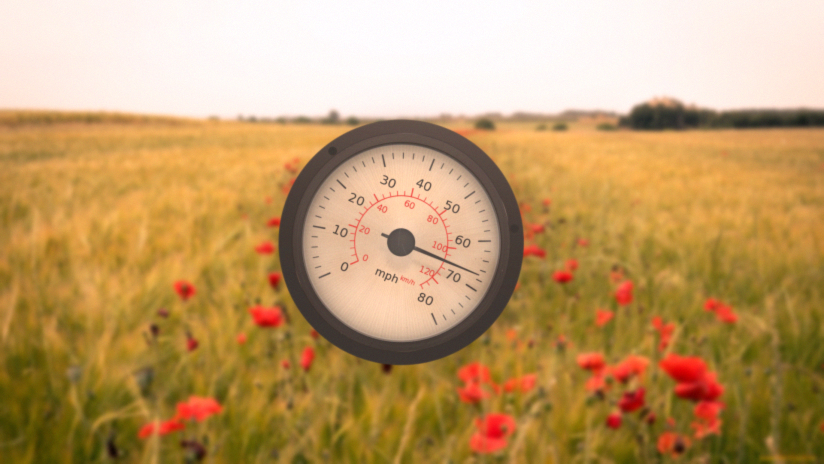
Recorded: 67 mph
